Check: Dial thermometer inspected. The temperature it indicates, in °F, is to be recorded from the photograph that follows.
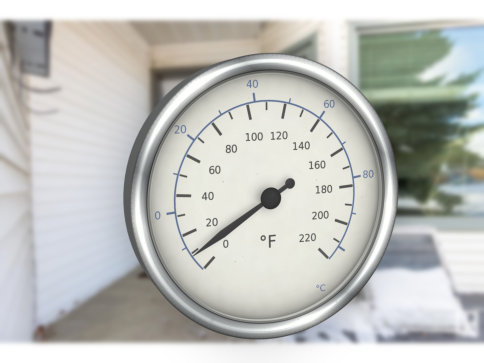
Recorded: 10 °F
